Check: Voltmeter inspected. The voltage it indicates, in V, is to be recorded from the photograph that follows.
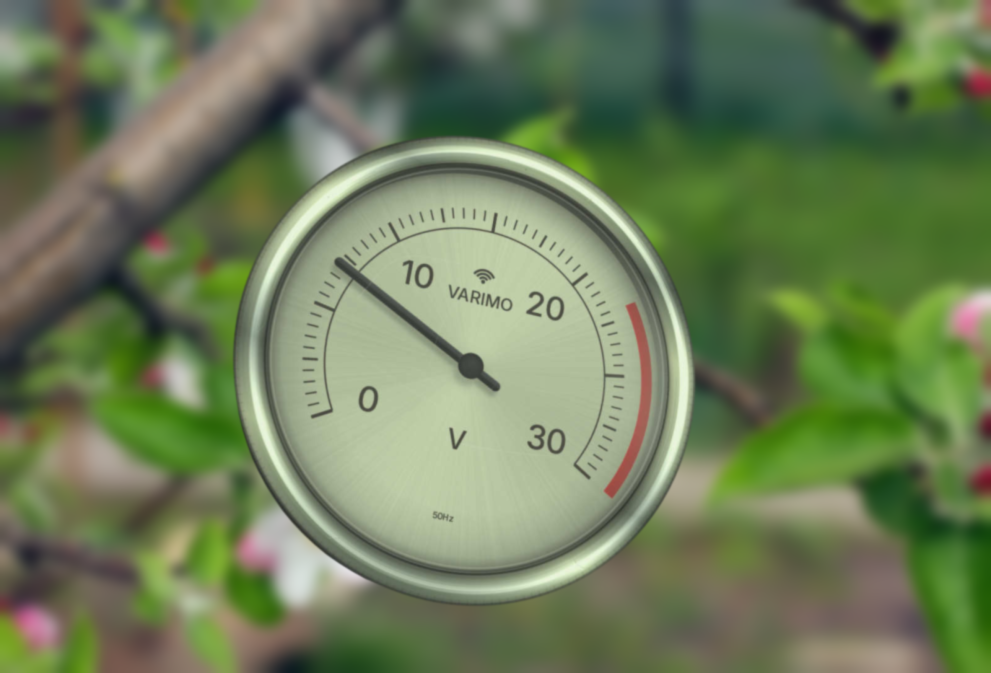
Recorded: 7 V
